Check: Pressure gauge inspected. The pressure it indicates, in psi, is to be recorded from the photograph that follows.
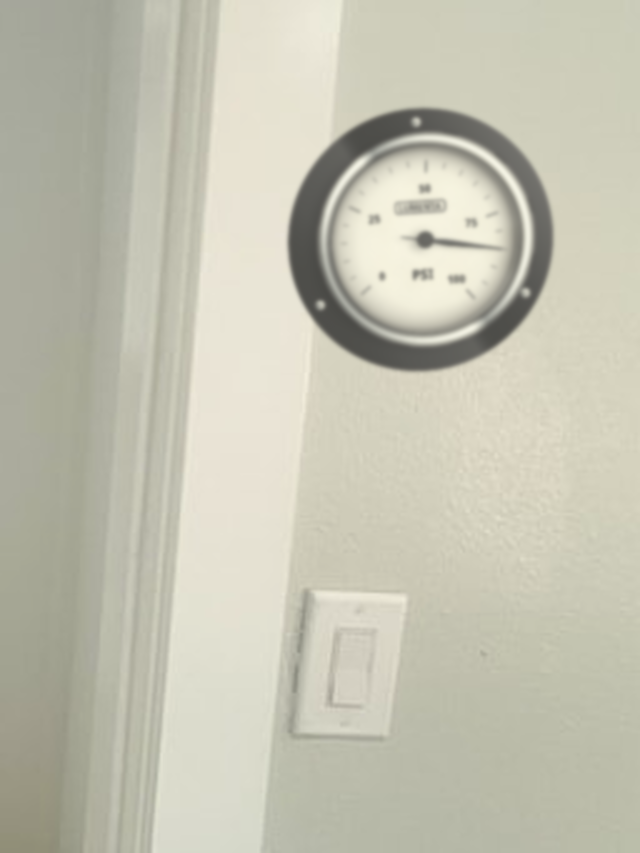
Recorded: 85 psi
